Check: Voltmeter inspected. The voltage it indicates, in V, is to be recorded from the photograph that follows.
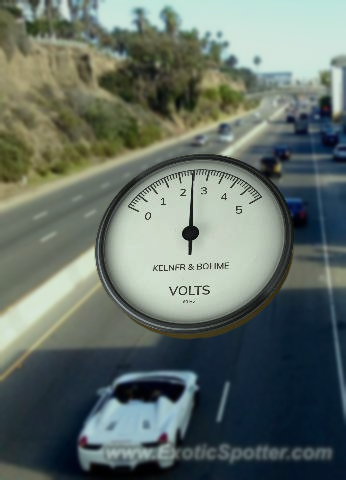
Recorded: 2.5 V
